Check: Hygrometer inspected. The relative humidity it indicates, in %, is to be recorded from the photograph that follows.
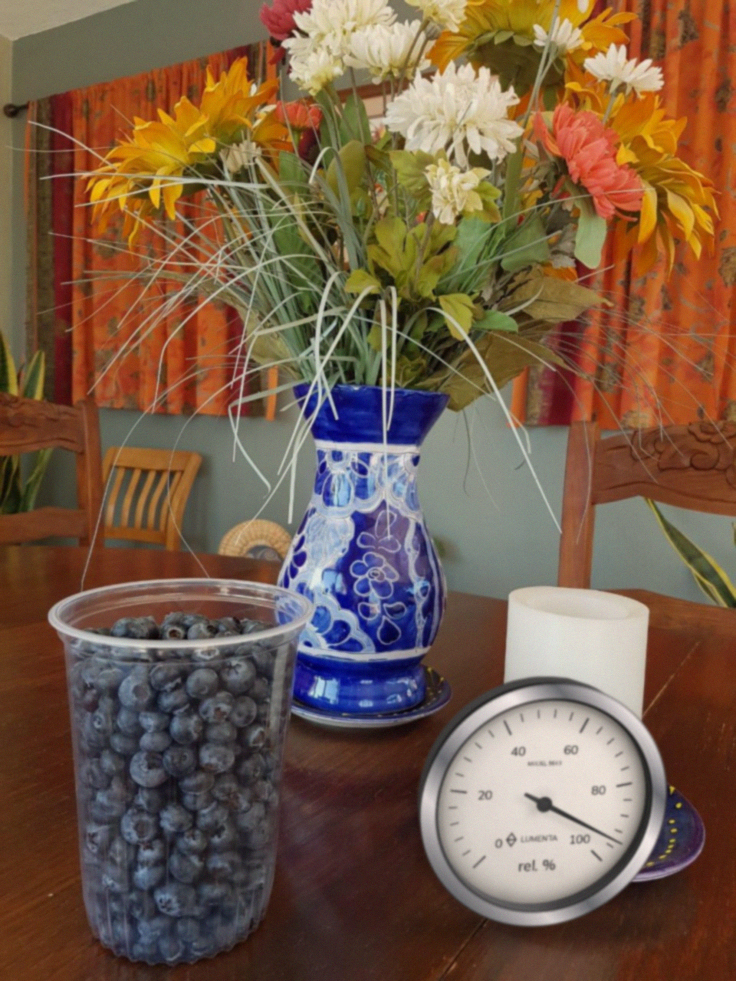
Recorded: 94 %
